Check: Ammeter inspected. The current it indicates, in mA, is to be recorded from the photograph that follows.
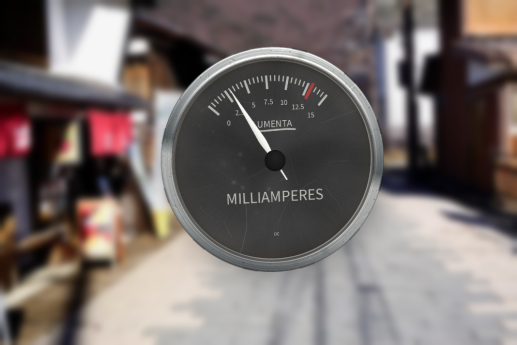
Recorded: 3 mA
